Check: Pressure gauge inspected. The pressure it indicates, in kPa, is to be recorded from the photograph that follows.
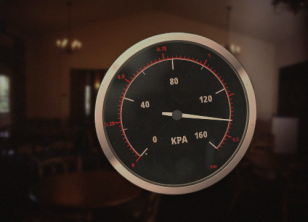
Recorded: 140 kPa
